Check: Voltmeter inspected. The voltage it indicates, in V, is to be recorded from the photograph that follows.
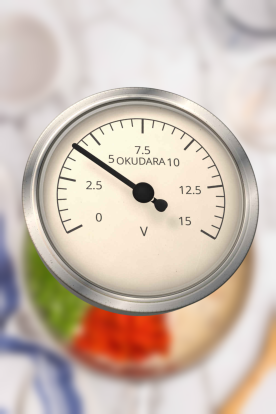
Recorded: 4 V
